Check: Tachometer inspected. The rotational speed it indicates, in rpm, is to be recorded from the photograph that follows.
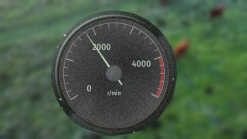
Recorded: 1800 rpm
